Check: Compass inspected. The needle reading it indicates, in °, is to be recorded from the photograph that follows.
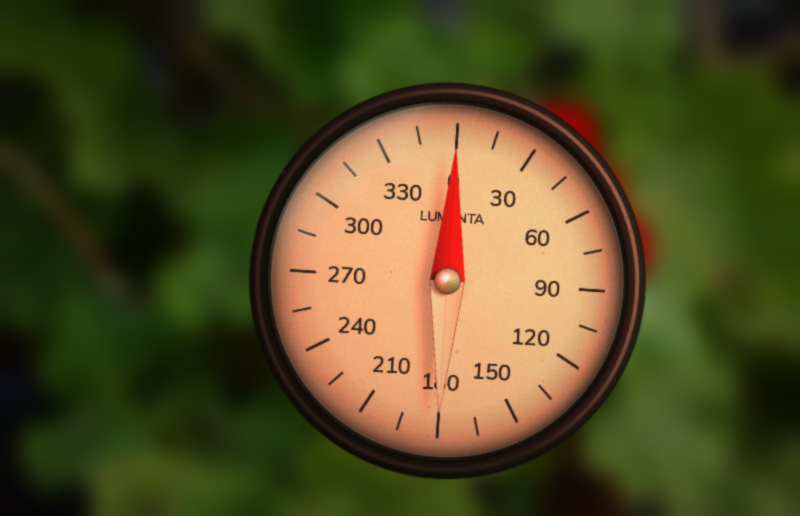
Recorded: 0 °
